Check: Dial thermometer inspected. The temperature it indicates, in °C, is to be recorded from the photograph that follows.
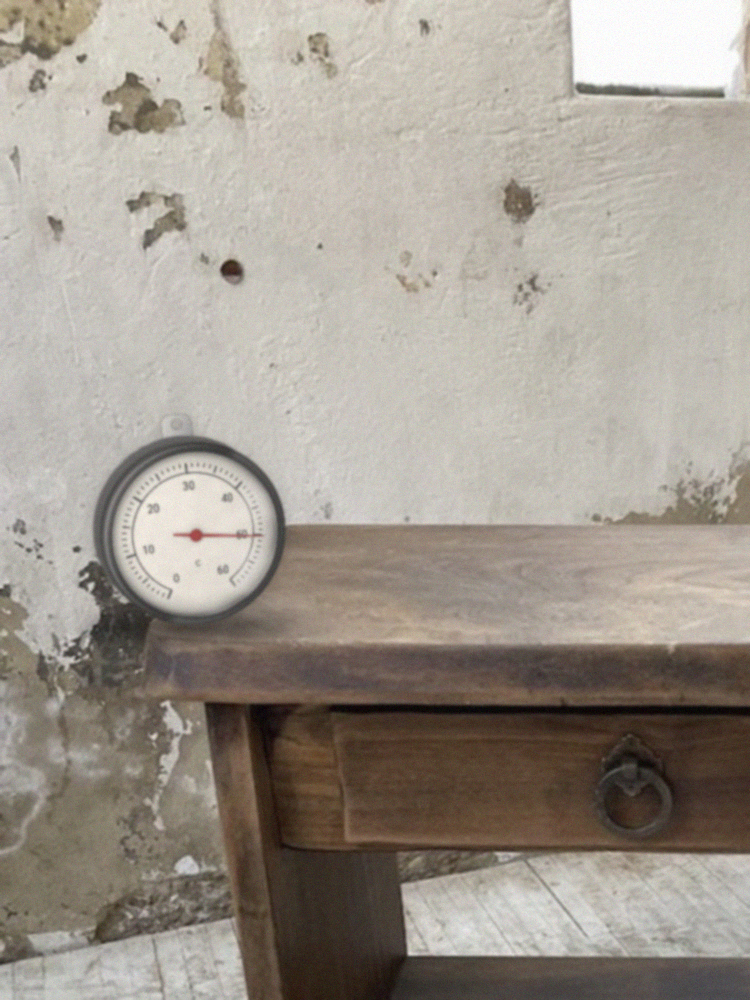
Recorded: 50 °C
